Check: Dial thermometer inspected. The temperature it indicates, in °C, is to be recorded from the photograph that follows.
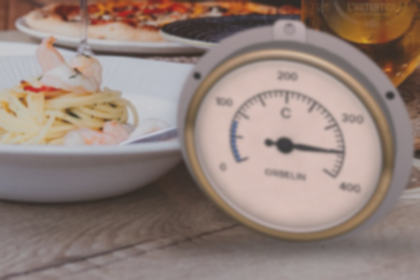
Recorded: 350 °C
